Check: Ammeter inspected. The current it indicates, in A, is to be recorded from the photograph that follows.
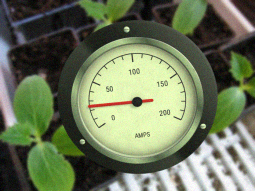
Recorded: 25 A
